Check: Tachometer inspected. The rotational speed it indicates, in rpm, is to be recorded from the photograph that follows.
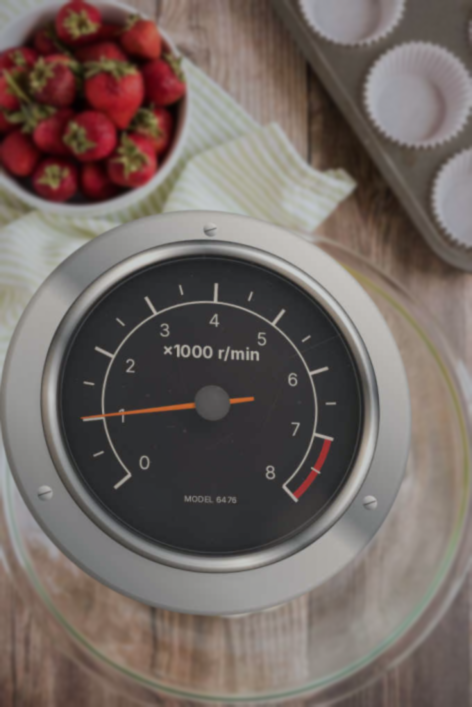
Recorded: 1000 rpm
